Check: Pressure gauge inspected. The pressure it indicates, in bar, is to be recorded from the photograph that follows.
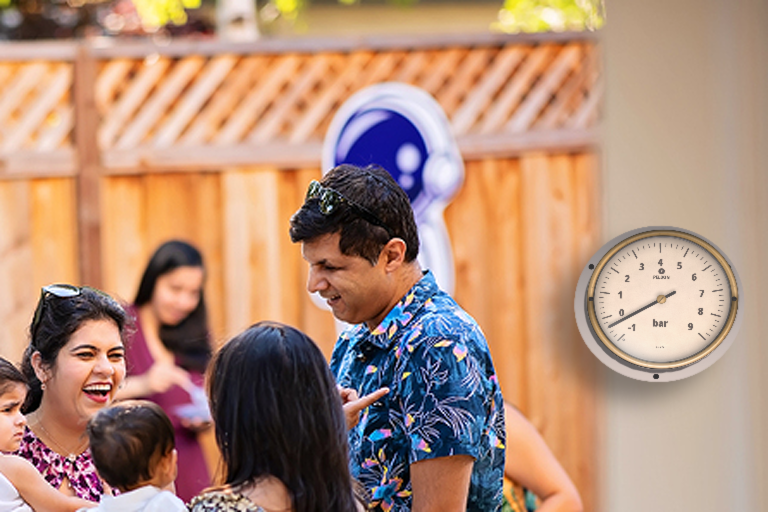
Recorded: -0.4 bar
